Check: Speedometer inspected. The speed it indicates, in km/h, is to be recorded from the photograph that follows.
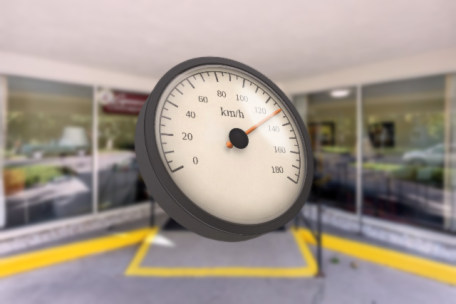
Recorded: 130 km/h
